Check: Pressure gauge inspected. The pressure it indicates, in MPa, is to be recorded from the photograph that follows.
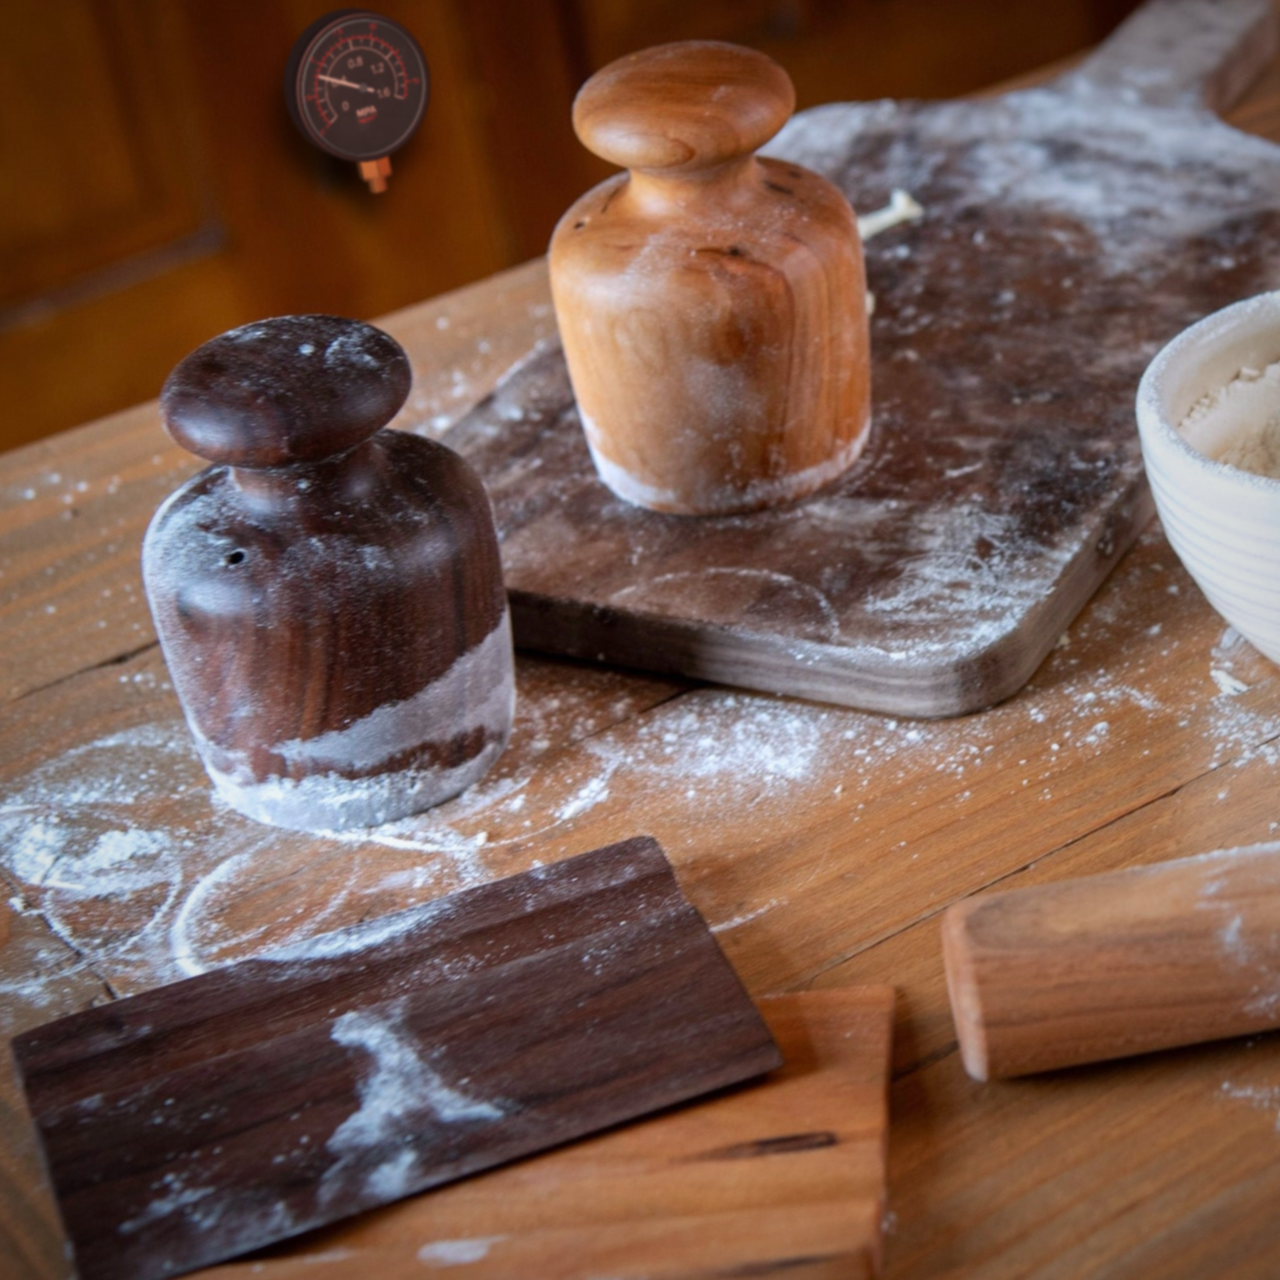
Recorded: 0.4 MPa
